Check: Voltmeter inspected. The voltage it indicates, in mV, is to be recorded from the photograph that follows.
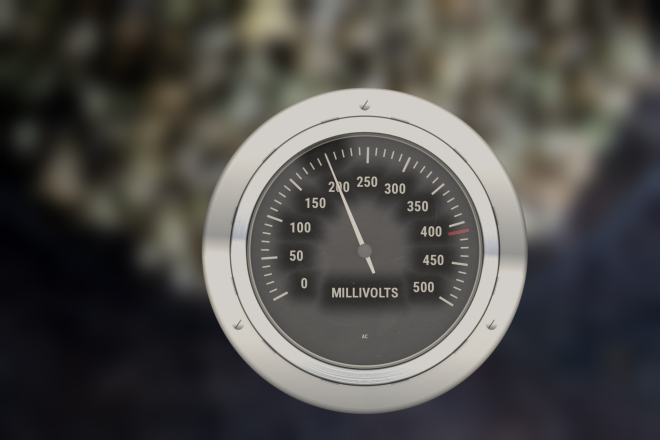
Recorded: 200 mV
